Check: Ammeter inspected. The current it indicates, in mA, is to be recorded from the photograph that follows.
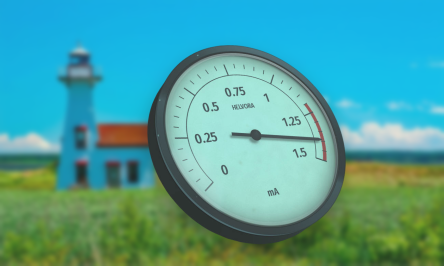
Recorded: 1.4 mA
